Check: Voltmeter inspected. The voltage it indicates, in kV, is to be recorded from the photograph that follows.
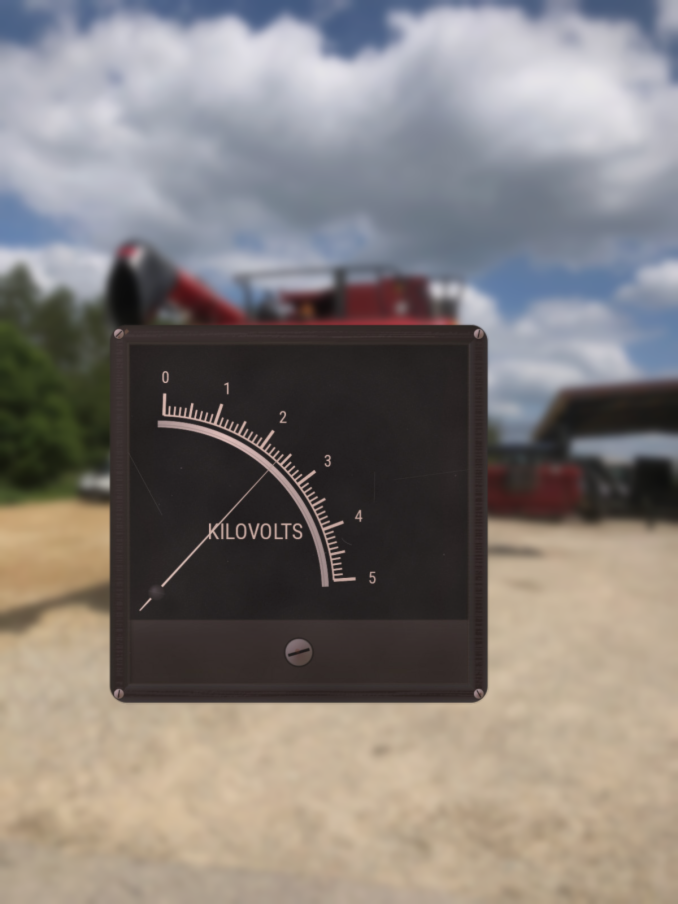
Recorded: 2.4 kV
